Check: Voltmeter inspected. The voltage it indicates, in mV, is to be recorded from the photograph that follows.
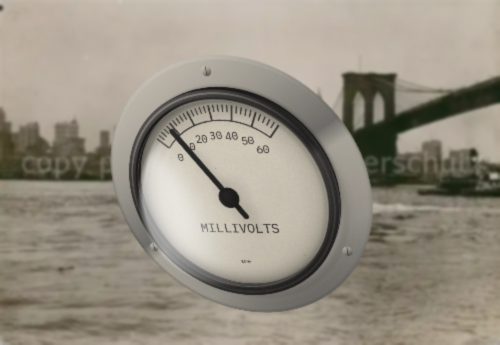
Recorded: 10 mV
